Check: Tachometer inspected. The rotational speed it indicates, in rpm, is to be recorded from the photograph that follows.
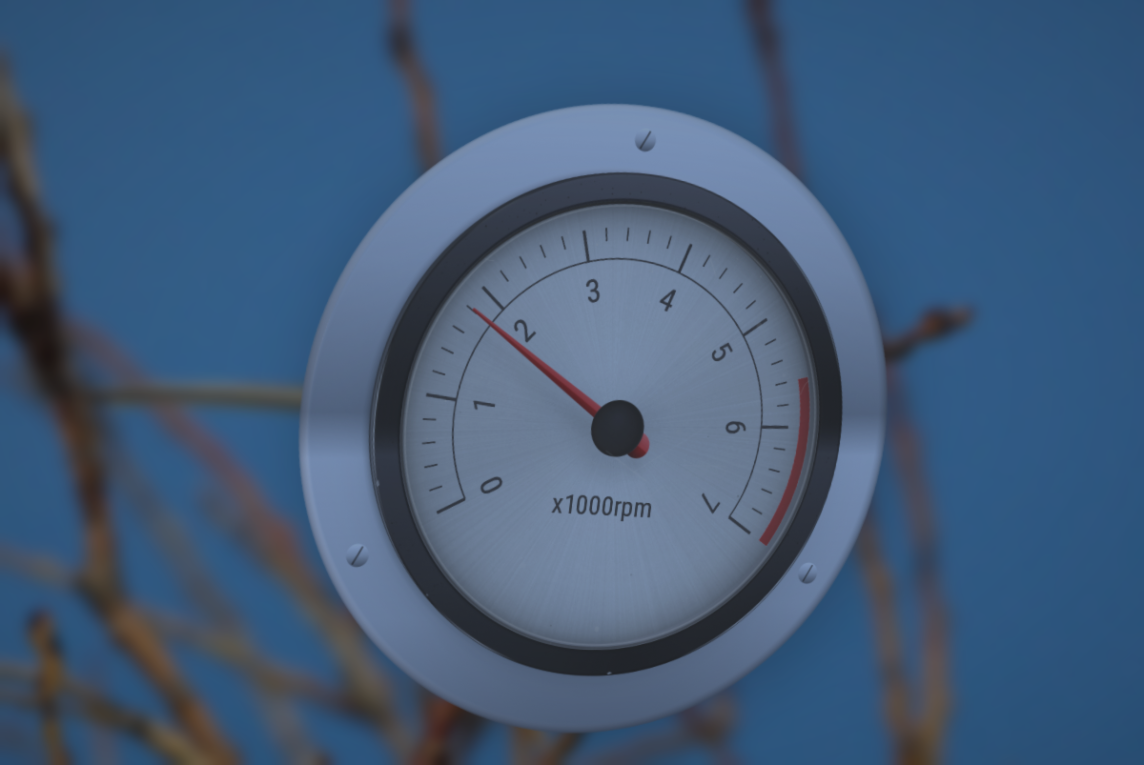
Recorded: 1800 rpm
